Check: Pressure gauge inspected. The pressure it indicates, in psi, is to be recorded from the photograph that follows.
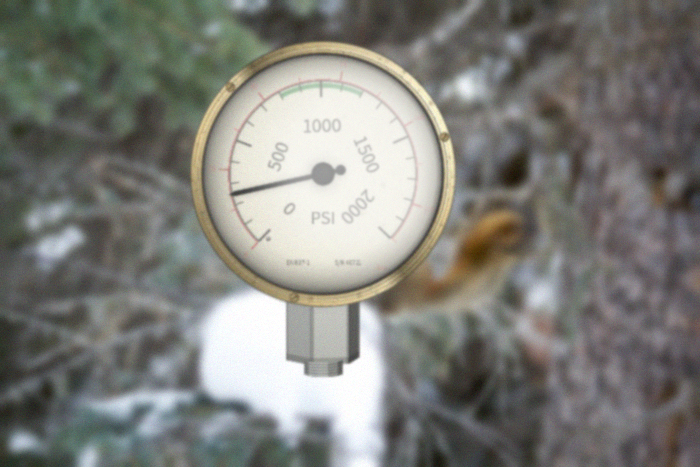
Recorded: 250 psi
